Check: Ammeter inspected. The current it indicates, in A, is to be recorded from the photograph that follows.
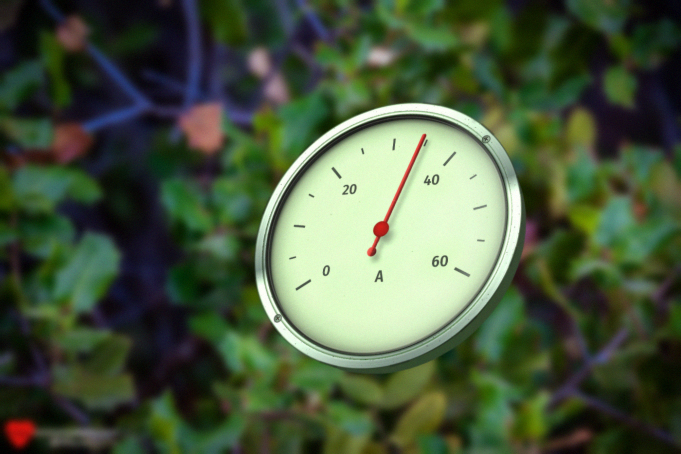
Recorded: 35 A
